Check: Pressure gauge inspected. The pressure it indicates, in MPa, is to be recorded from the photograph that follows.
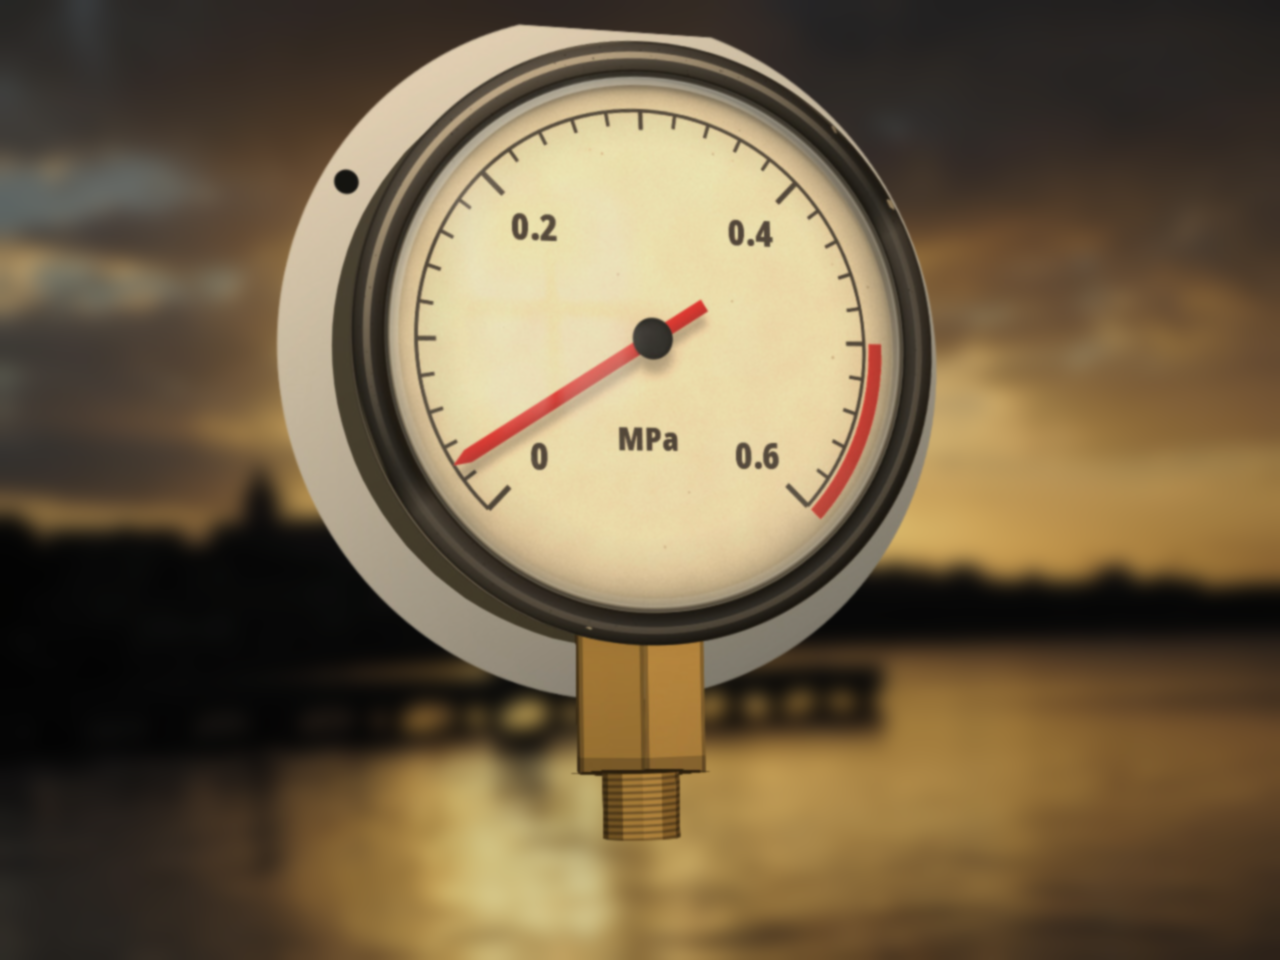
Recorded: 0.03 MPa
